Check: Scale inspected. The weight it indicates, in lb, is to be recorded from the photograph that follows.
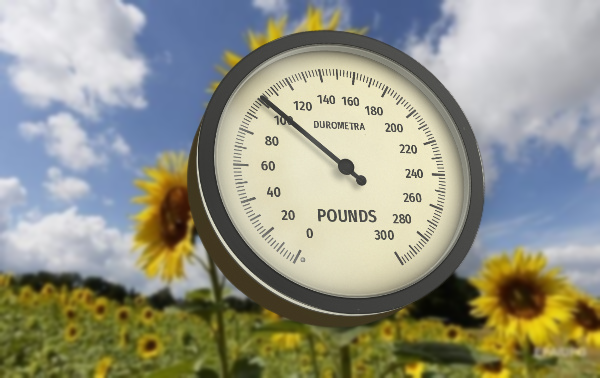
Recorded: 100 lb
